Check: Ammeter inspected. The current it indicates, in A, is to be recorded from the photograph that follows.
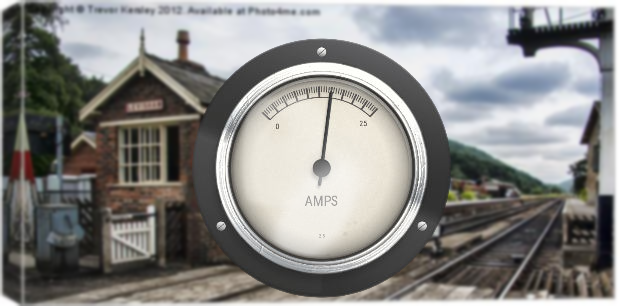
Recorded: 15 A
